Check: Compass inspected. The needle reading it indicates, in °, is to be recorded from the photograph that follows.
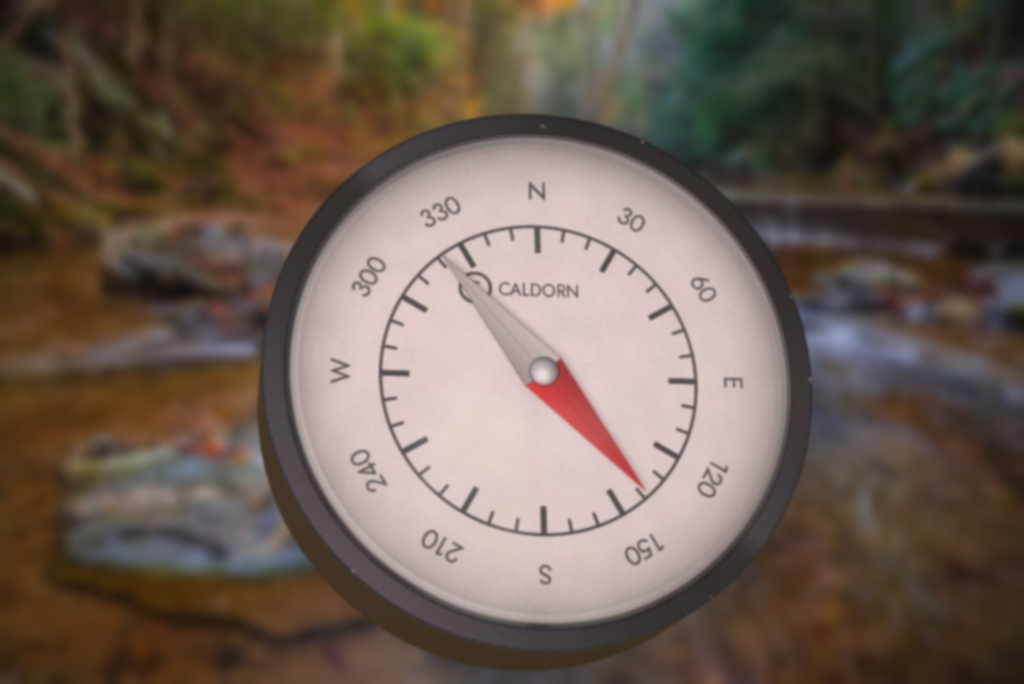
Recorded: 140 °
